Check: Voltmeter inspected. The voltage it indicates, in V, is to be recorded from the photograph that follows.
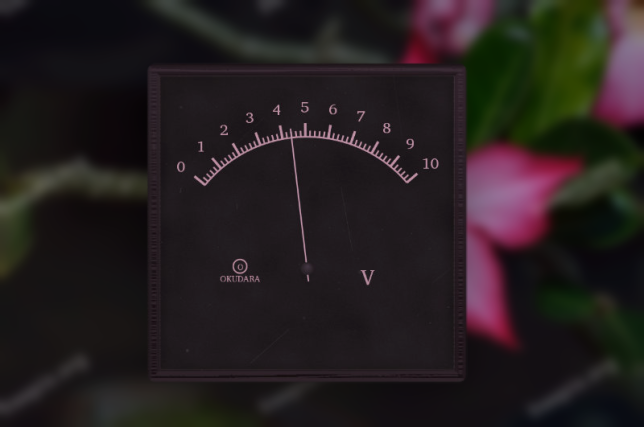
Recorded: 4.4 V
